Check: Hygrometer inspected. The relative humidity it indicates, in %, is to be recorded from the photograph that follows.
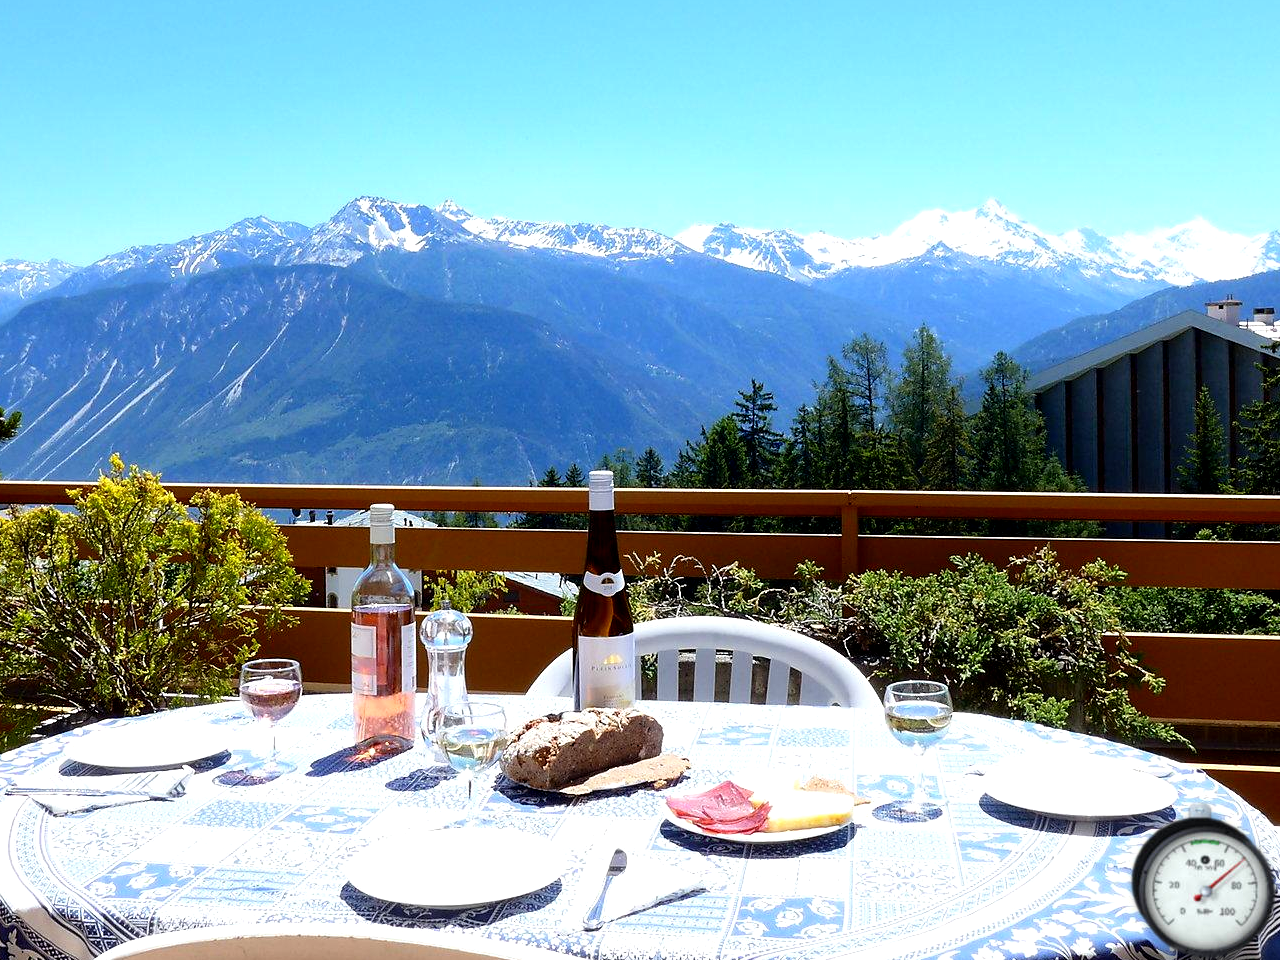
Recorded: 68 %
